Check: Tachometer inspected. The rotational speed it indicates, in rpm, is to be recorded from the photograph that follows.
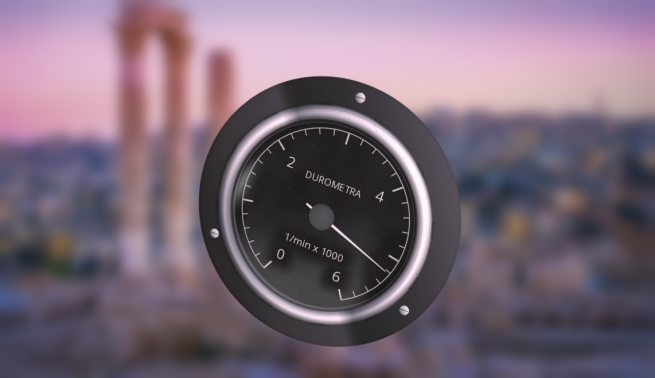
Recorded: 5200 rpm
